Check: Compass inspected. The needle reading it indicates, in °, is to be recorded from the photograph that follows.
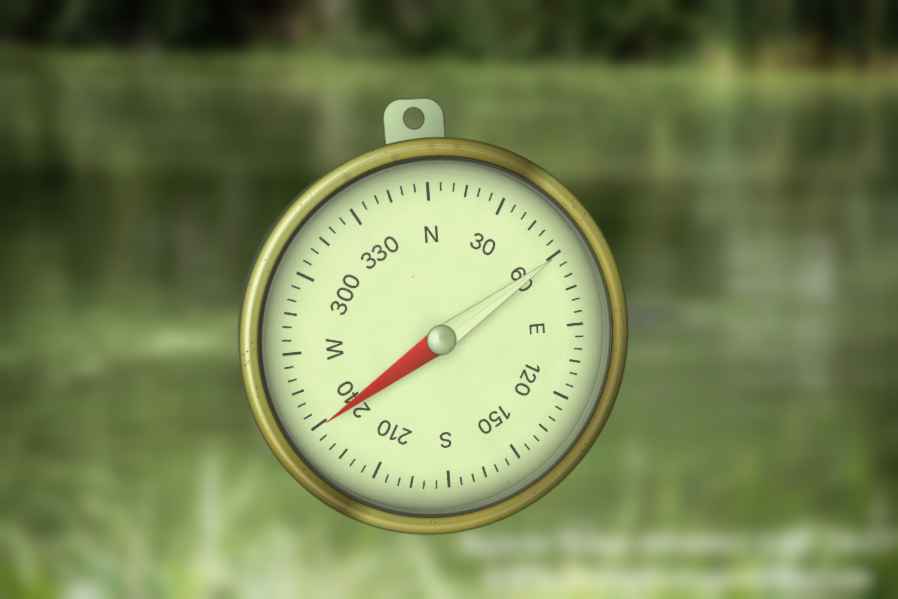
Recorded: 240 °
